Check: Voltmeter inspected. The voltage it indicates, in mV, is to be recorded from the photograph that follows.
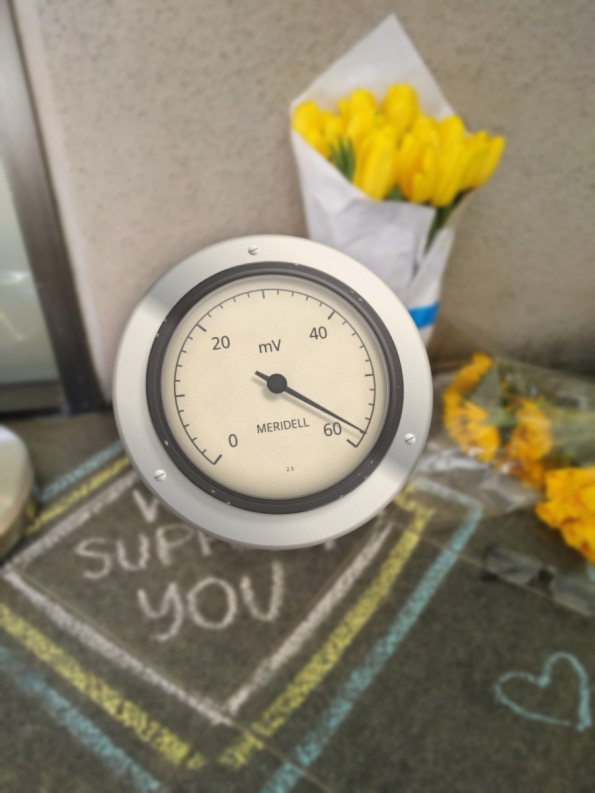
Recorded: 58 mV
